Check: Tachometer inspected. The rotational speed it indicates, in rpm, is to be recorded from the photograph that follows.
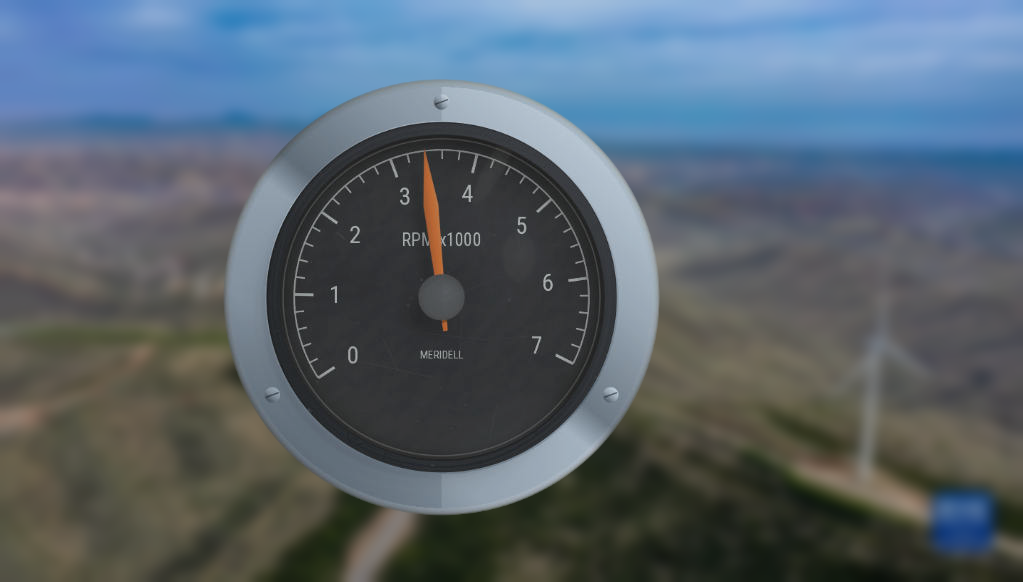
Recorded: 3400 rpm
